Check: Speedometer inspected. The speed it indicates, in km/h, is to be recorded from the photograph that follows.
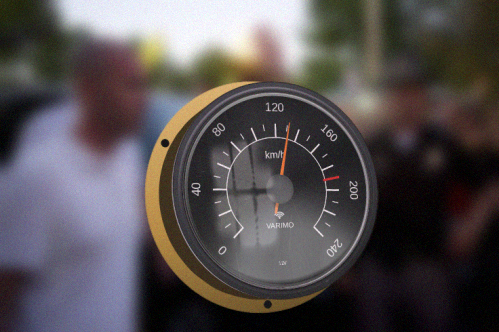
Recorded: 130 km/h
